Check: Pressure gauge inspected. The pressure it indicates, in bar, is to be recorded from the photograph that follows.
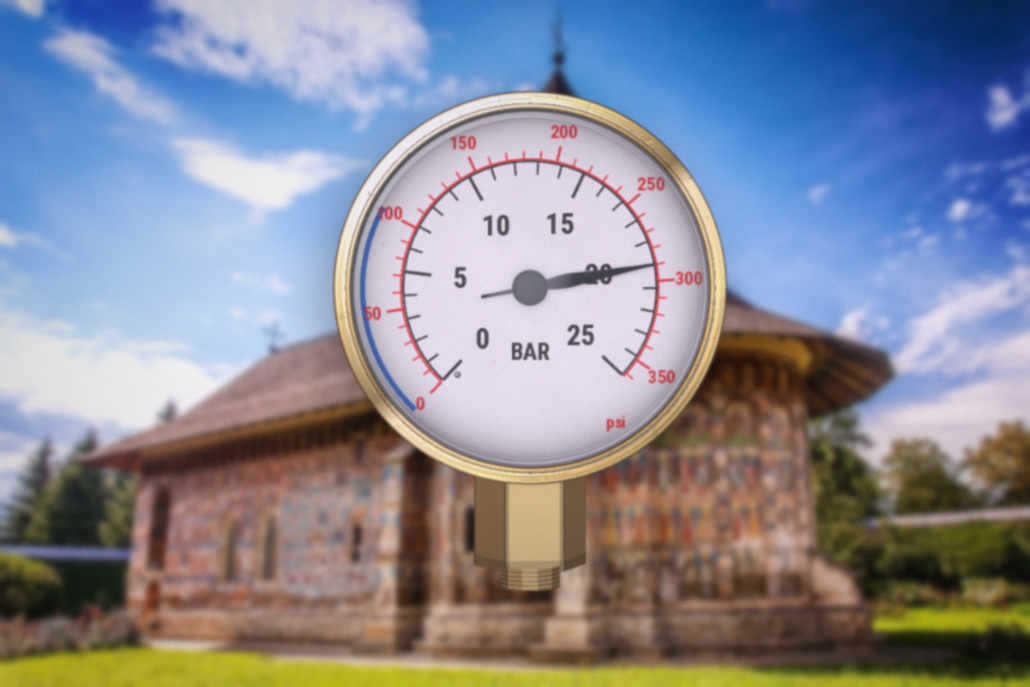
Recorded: 20 bar
